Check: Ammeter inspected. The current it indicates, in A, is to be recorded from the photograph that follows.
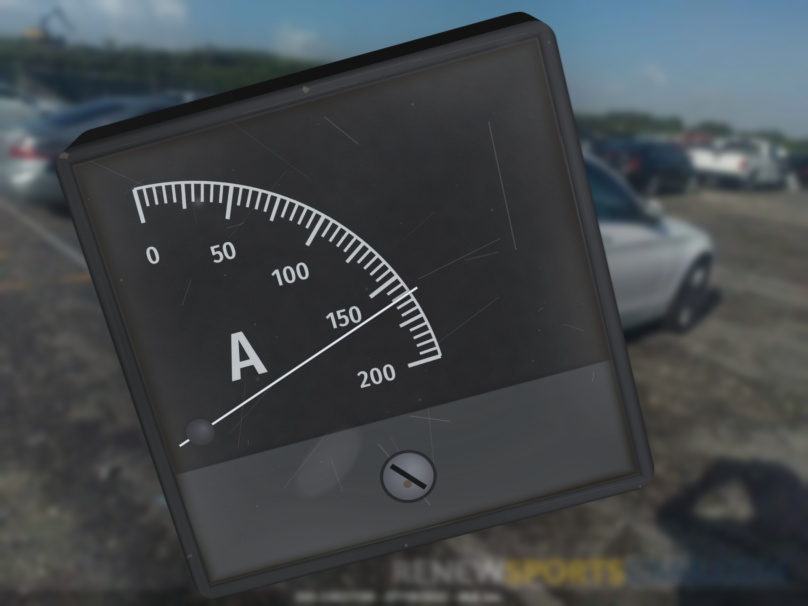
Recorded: 160 A
